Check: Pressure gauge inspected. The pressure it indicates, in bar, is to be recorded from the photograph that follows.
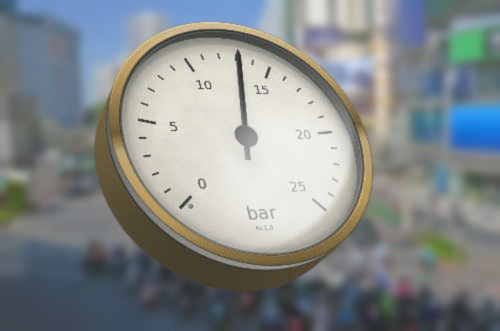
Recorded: 13 bar
